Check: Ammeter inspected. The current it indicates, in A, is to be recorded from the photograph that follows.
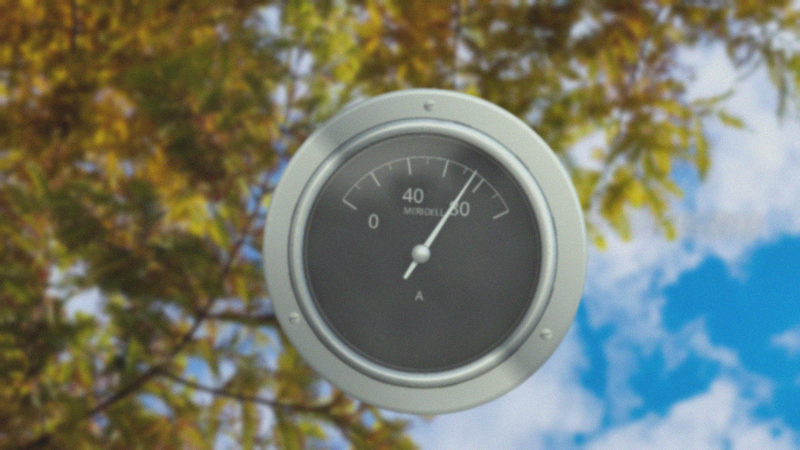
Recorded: 75 A
